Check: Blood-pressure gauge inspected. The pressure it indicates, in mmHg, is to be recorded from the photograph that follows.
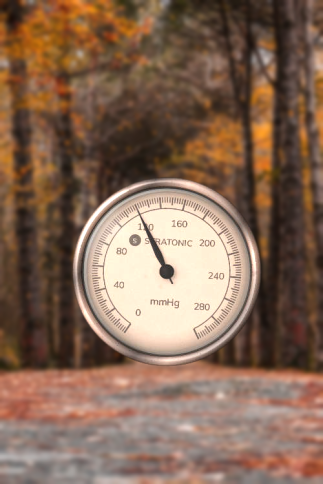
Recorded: 120 mmHg
